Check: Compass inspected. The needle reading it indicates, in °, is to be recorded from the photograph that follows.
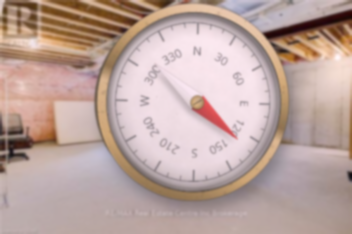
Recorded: 130 °
